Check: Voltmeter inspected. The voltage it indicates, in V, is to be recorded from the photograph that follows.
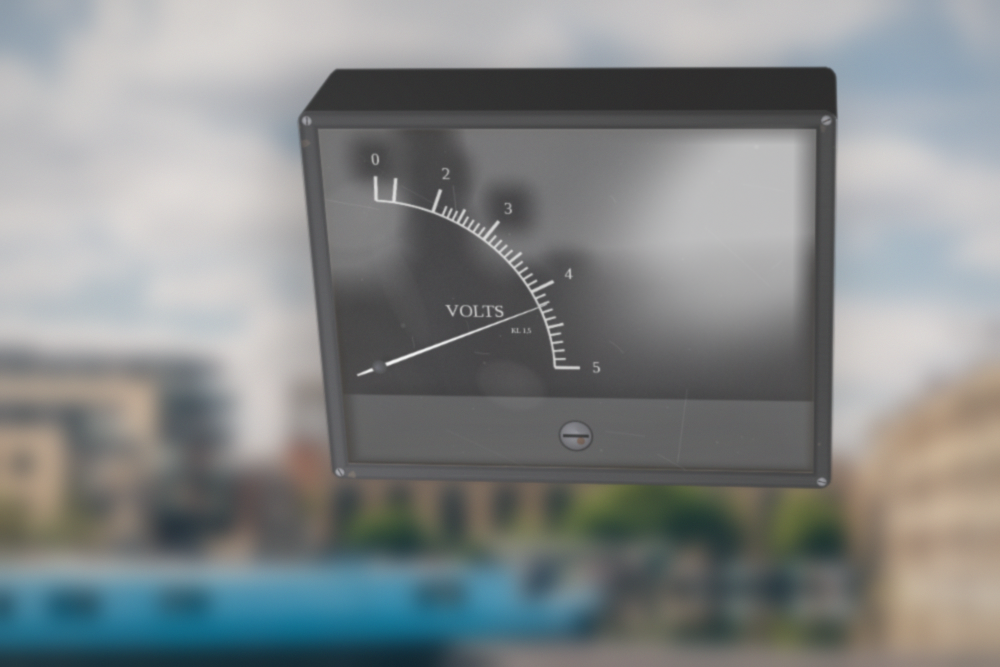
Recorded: 4.2 V
